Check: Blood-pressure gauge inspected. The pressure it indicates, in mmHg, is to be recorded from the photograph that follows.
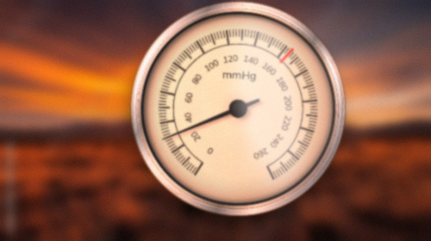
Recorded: 30 mmHg
